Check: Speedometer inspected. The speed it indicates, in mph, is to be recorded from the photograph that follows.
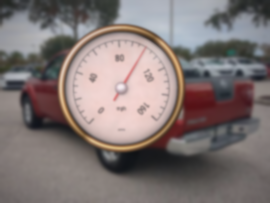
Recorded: 100 mph
